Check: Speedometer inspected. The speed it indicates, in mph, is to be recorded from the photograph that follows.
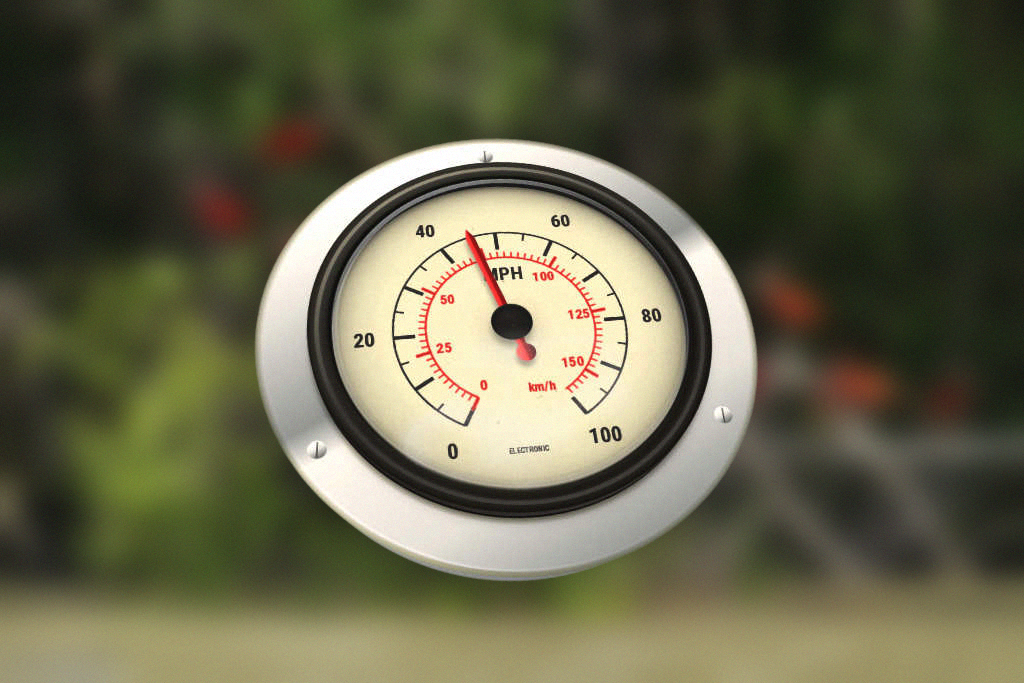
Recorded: 45 mph
